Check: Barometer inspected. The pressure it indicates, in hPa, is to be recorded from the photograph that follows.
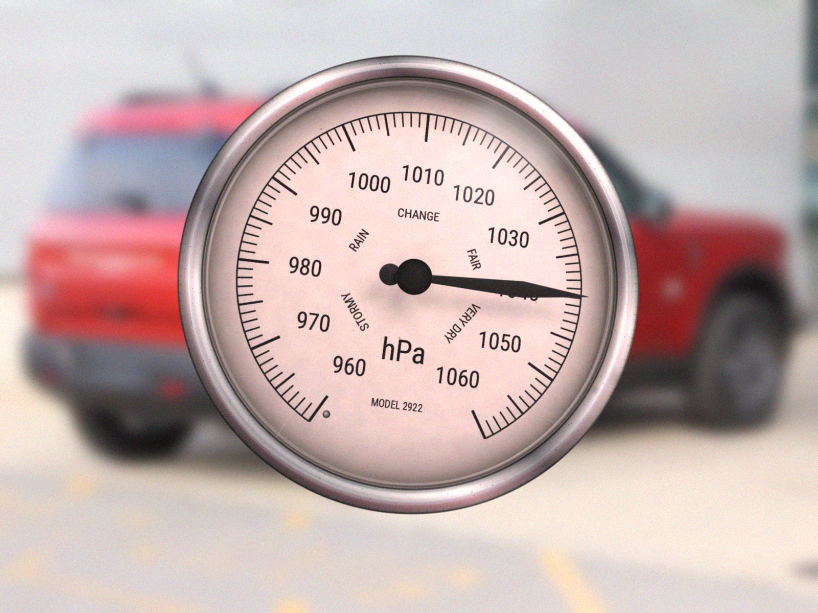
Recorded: 1040 hPa
